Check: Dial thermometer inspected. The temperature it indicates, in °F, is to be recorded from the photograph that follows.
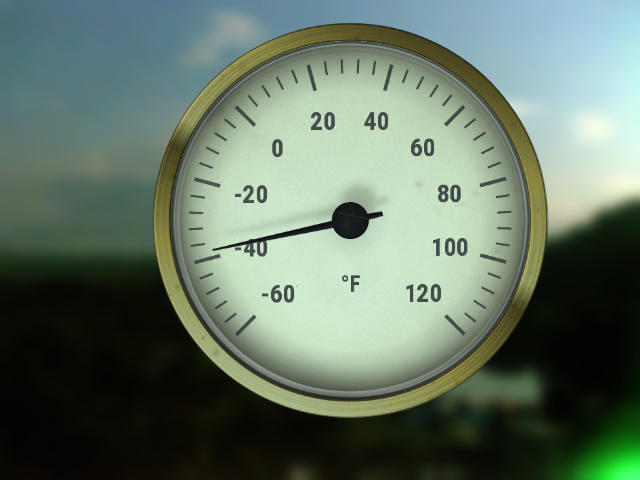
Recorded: -38 °F
